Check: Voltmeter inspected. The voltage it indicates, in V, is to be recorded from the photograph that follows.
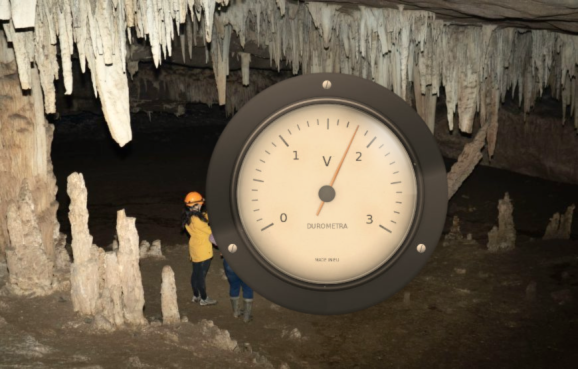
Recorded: 1.8 V
